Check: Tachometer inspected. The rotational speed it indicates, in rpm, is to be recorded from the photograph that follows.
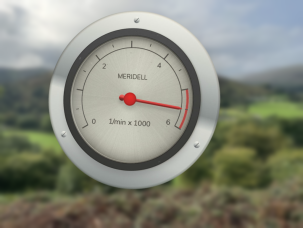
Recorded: 5500 rpm
